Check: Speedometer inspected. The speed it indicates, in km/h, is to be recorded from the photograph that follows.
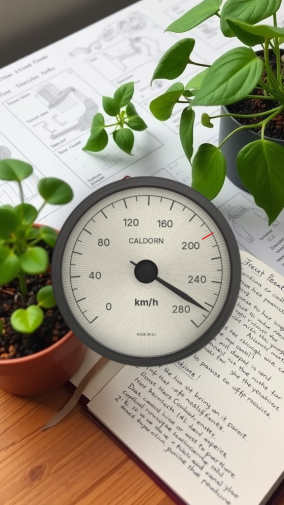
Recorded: 265 km/h
